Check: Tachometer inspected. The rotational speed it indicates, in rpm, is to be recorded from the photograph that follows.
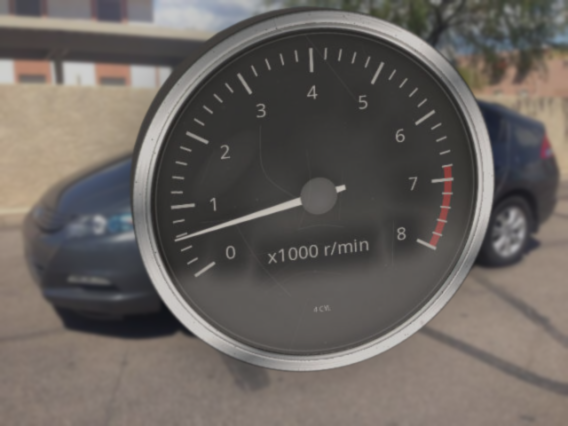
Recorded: 600 rpm
